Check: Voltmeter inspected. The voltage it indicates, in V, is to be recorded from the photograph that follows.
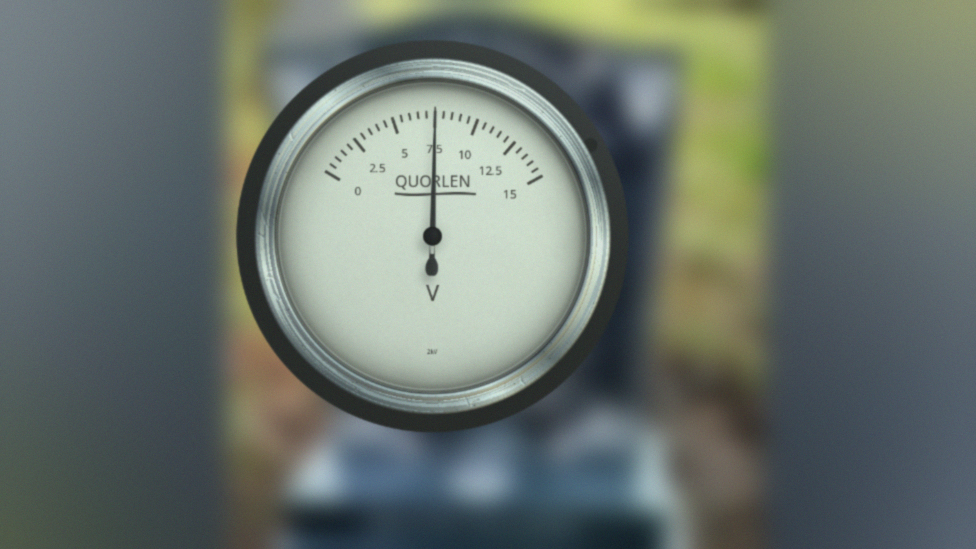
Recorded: 7.5 V
